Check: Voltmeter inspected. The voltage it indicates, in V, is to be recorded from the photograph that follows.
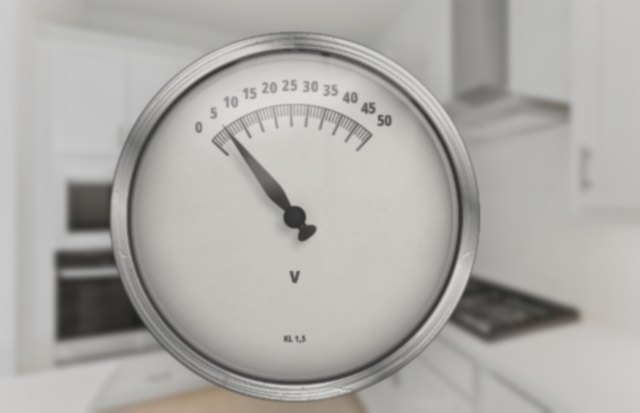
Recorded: 5 V
